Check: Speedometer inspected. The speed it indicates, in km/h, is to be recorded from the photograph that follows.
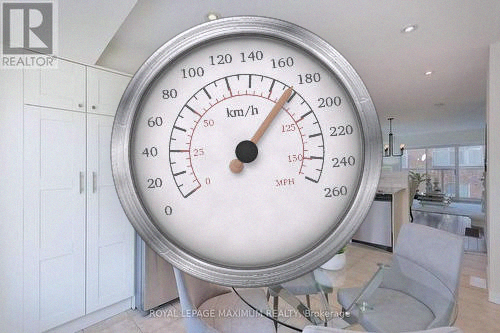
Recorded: 175 km/h
